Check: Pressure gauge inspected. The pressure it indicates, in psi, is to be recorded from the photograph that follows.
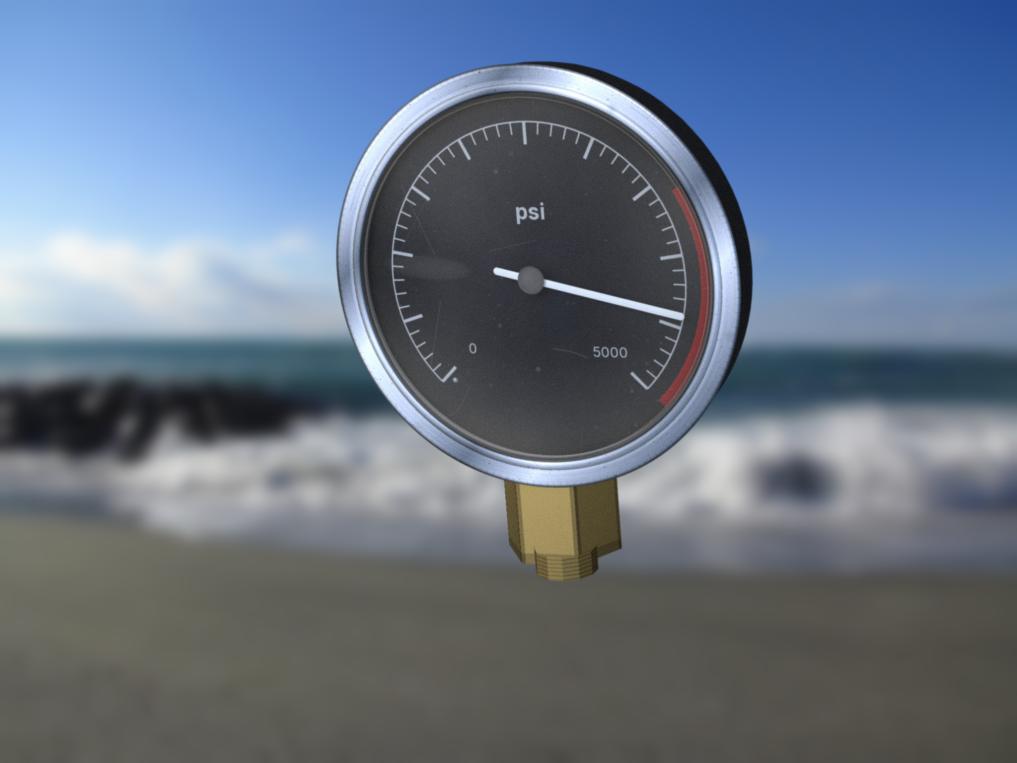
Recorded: 4400 psi
